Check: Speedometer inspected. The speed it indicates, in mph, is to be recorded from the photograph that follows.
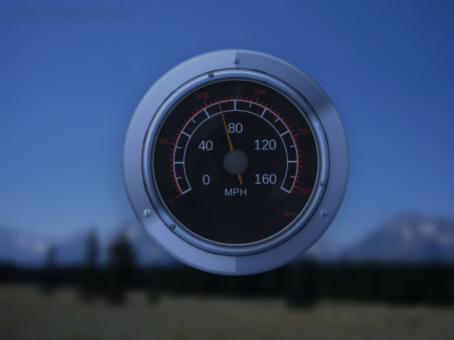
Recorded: 70 mph
